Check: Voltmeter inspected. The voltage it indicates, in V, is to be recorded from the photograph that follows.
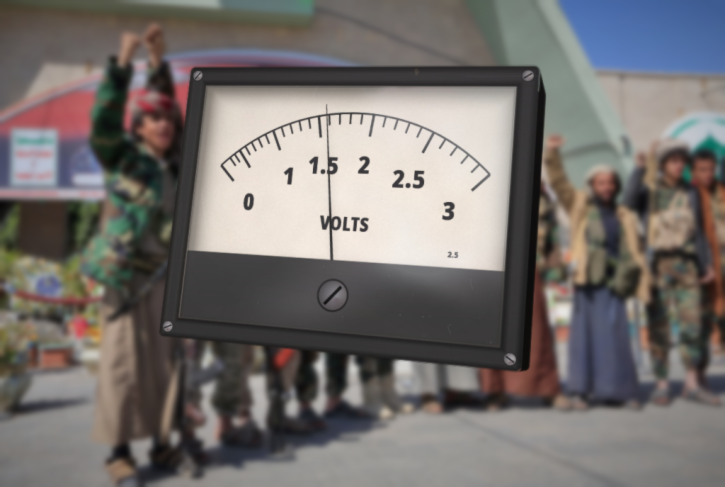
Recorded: 1.6 V
